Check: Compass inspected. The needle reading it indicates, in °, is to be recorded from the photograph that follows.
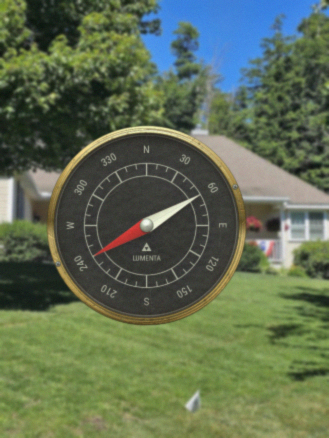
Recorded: 240 °
